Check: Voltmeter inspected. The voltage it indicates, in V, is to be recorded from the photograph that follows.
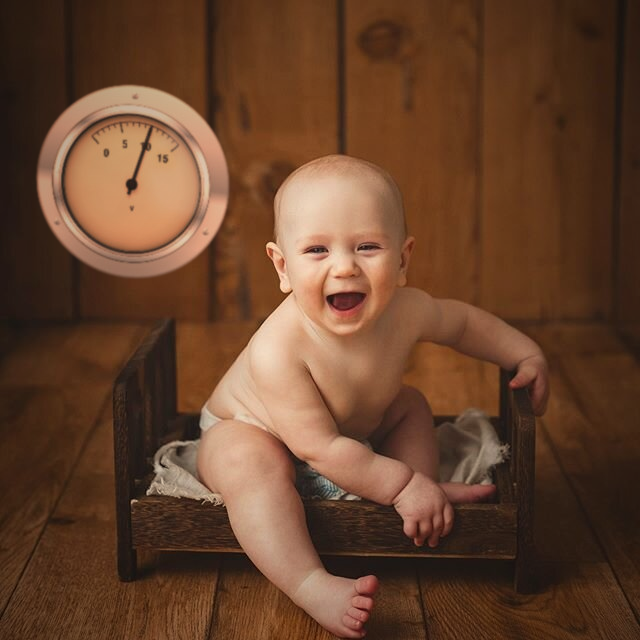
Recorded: 10 V
